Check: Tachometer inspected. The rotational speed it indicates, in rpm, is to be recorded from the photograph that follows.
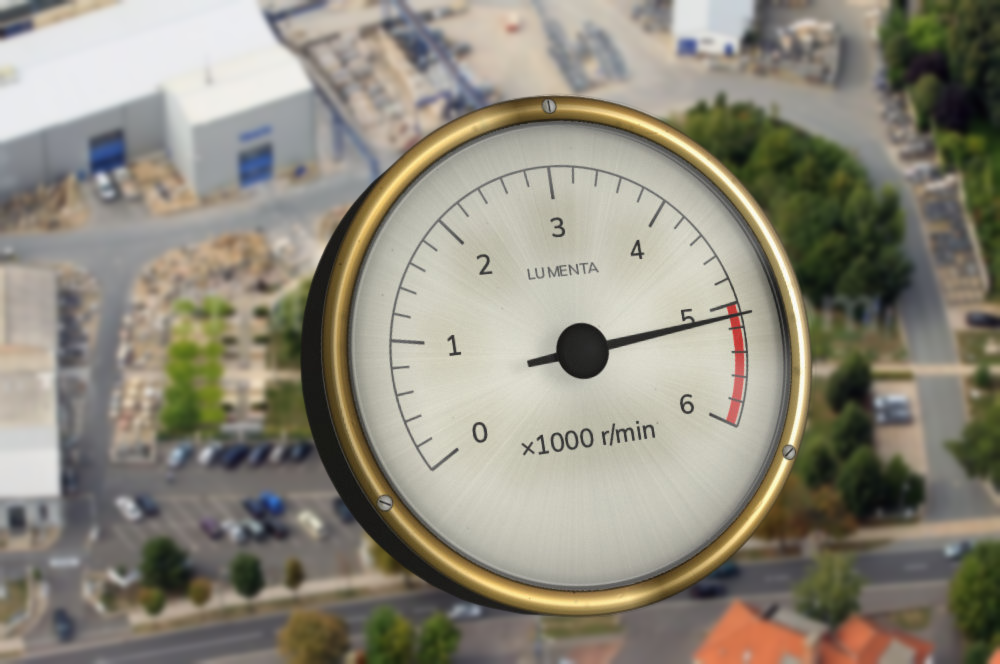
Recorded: 5100 rpm
